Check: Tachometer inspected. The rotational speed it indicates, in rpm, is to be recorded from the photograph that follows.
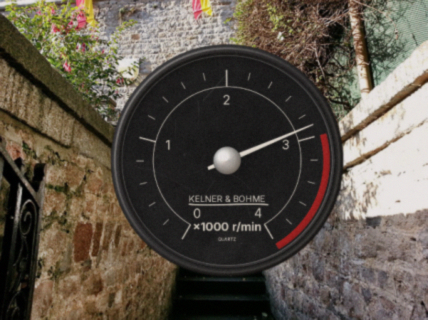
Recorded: 2900 rpm
